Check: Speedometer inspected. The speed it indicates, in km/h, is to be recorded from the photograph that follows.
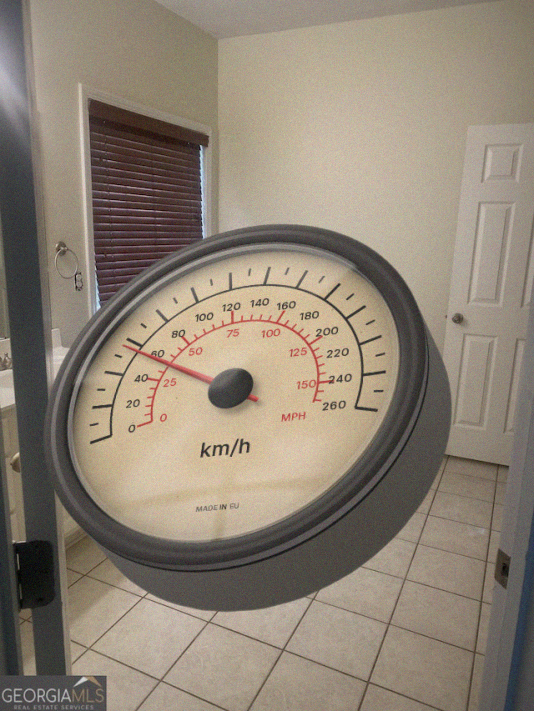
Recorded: 55 km/h
